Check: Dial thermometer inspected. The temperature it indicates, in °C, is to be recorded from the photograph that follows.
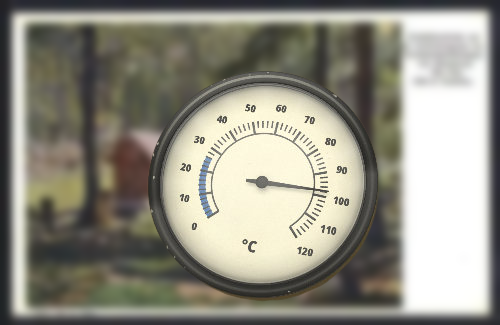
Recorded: 98 °C
